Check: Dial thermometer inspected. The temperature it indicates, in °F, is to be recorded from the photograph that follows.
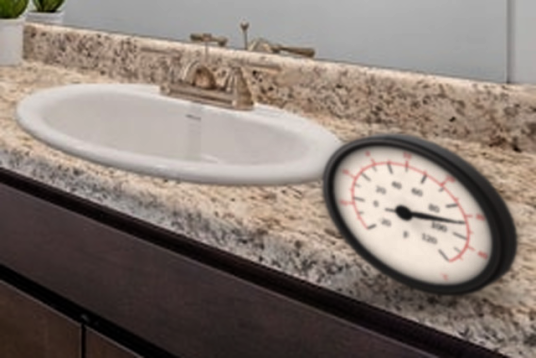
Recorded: 90 °F
